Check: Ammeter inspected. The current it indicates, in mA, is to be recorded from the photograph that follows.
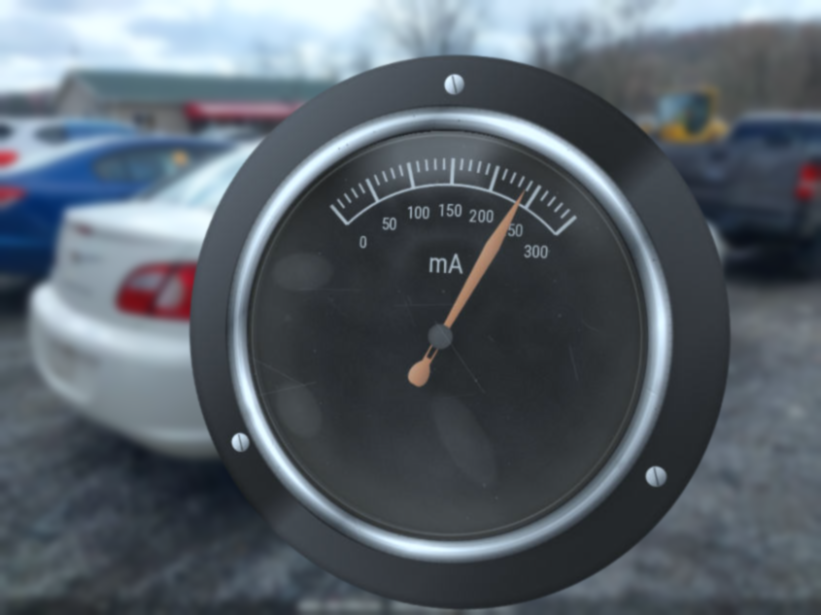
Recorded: 240 mA
